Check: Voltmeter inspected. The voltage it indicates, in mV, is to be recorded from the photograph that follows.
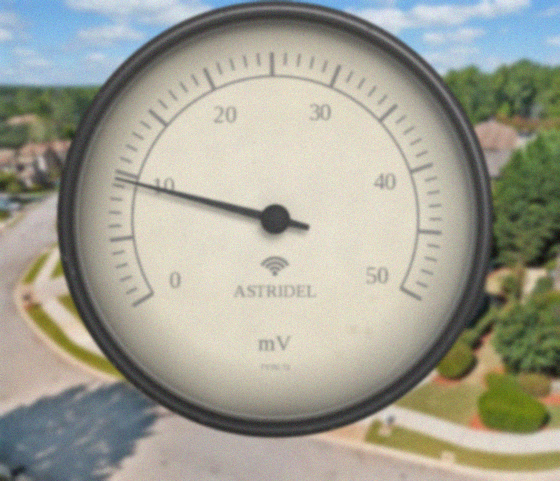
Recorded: 9.5 mV
